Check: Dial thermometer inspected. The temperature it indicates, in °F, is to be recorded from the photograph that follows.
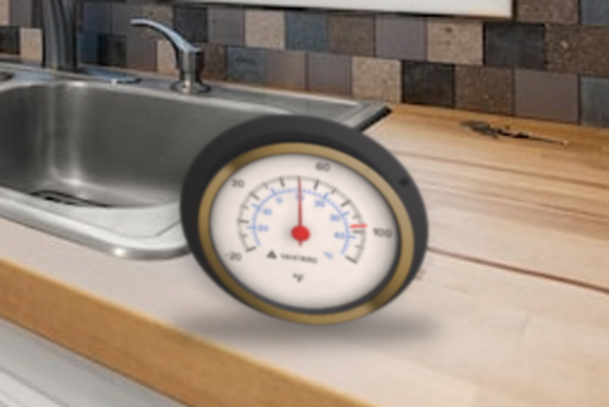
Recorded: 50 °F
